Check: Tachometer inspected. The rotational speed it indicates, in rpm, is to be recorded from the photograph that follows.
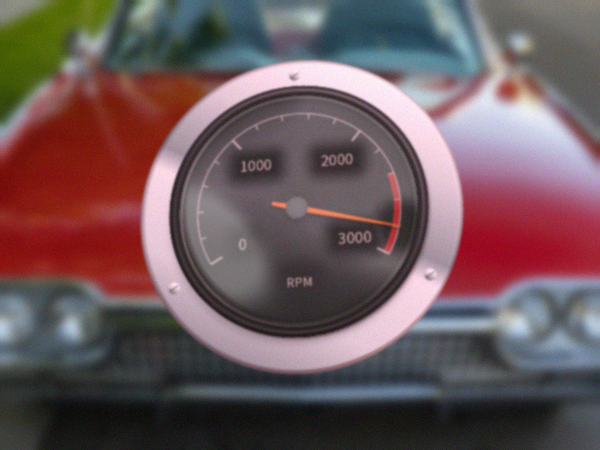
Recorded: 2800 rpm
